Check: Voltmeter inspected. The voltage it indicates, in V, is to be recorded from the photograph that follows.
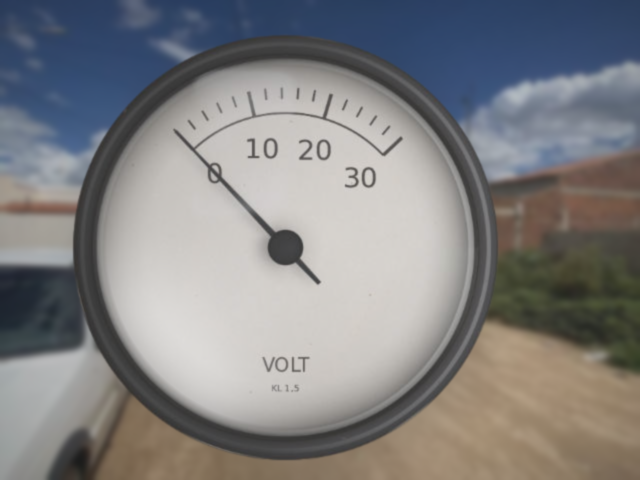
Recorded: 0 V
